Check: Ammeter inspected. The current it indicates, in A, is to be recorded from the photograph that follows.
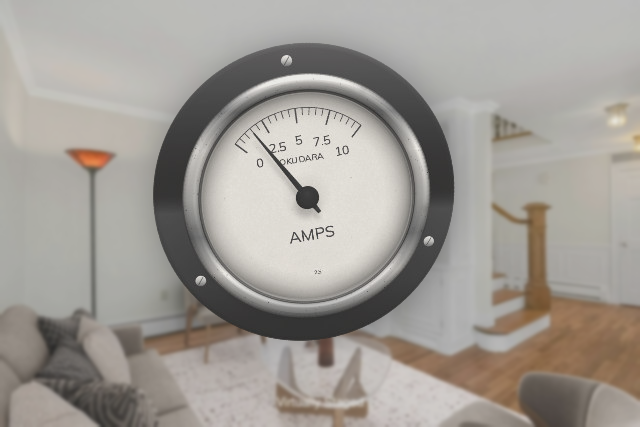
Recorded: 1.5 A
